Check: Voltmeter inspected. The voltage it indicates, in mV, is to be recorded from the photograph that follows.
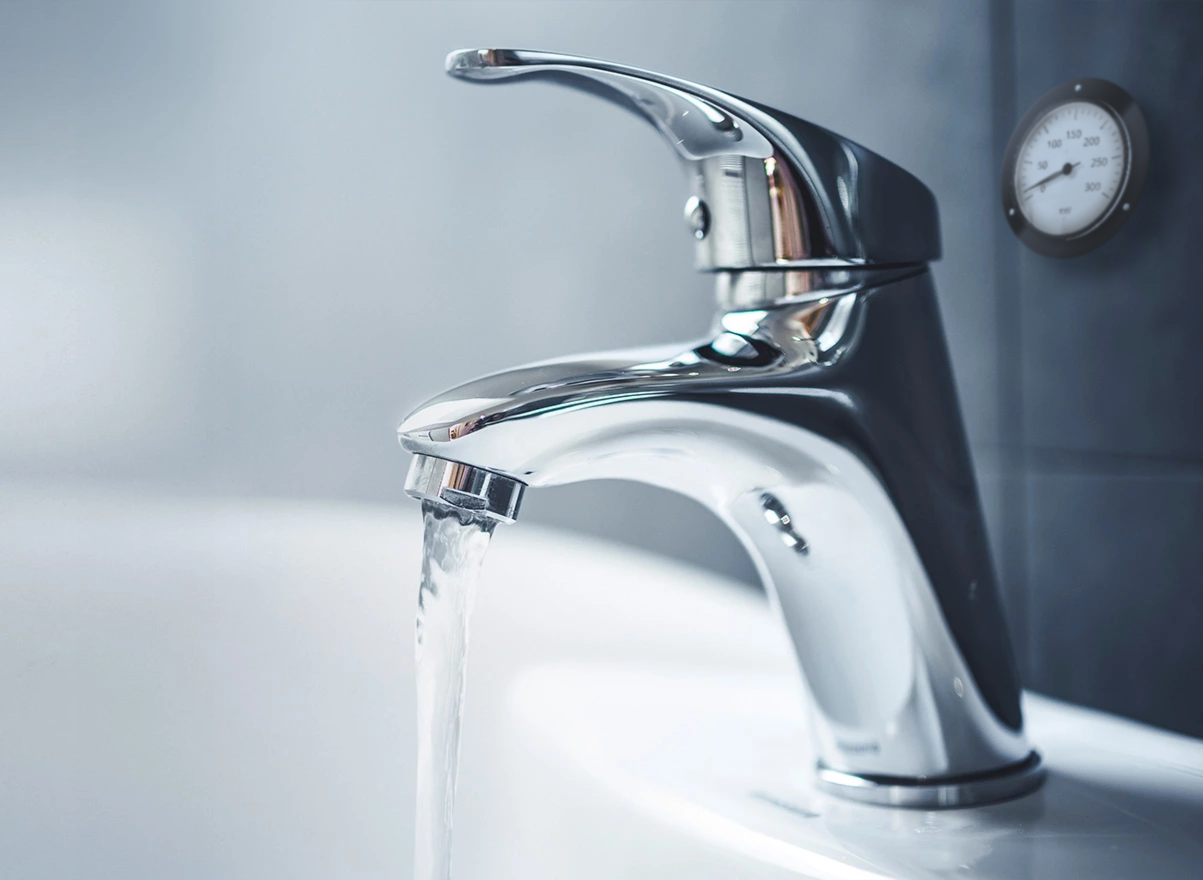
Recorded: 10 mV
